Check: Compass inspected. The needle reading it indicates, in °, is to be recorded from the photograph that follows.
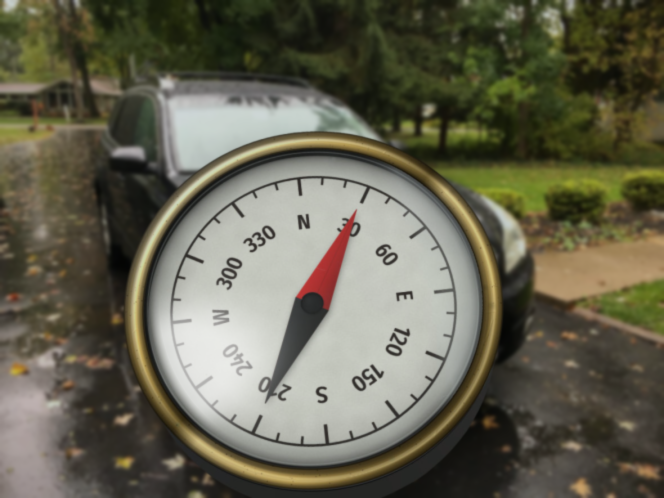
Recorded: 30 °
